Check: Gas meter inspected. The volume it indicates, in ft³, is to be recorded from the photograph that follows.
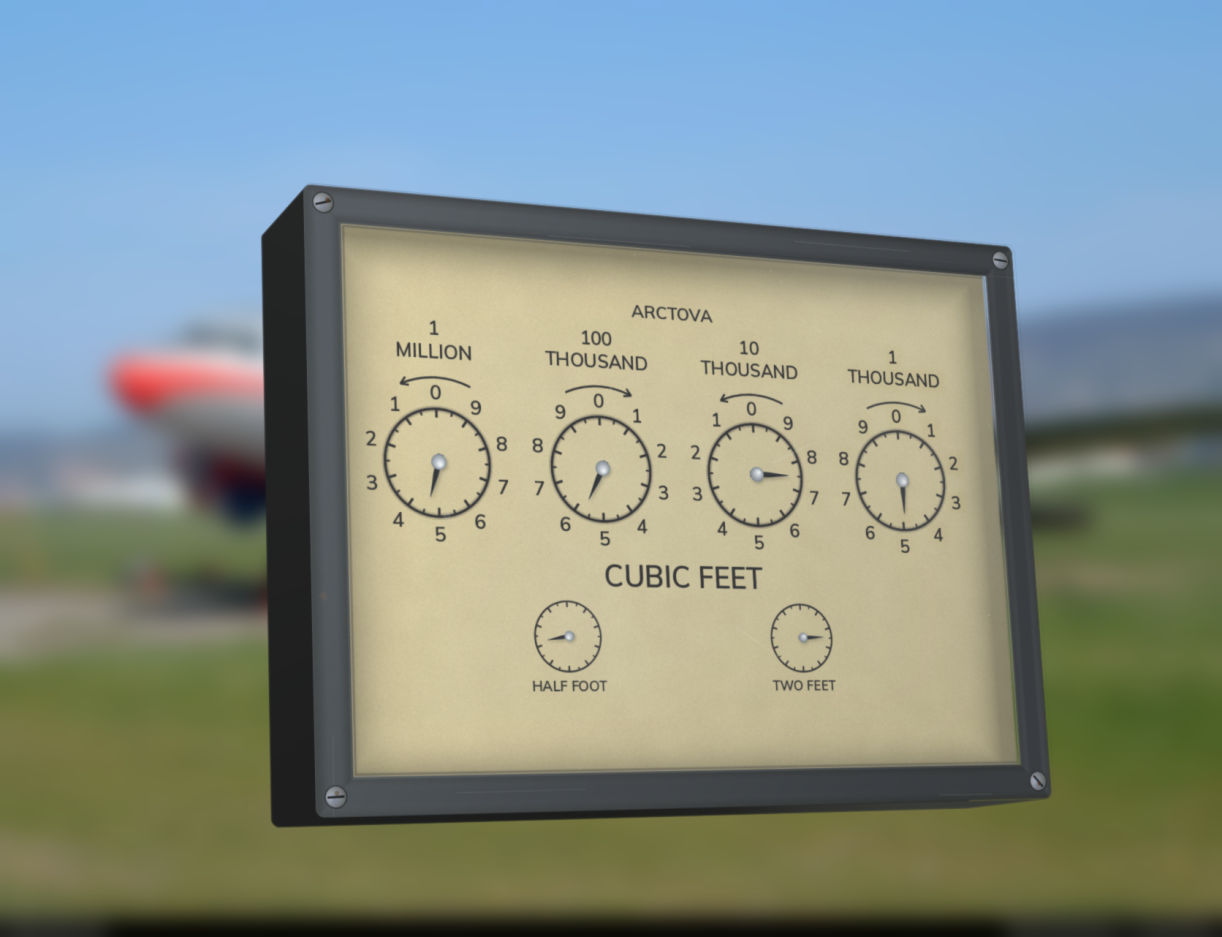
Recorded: 457500 ft³
